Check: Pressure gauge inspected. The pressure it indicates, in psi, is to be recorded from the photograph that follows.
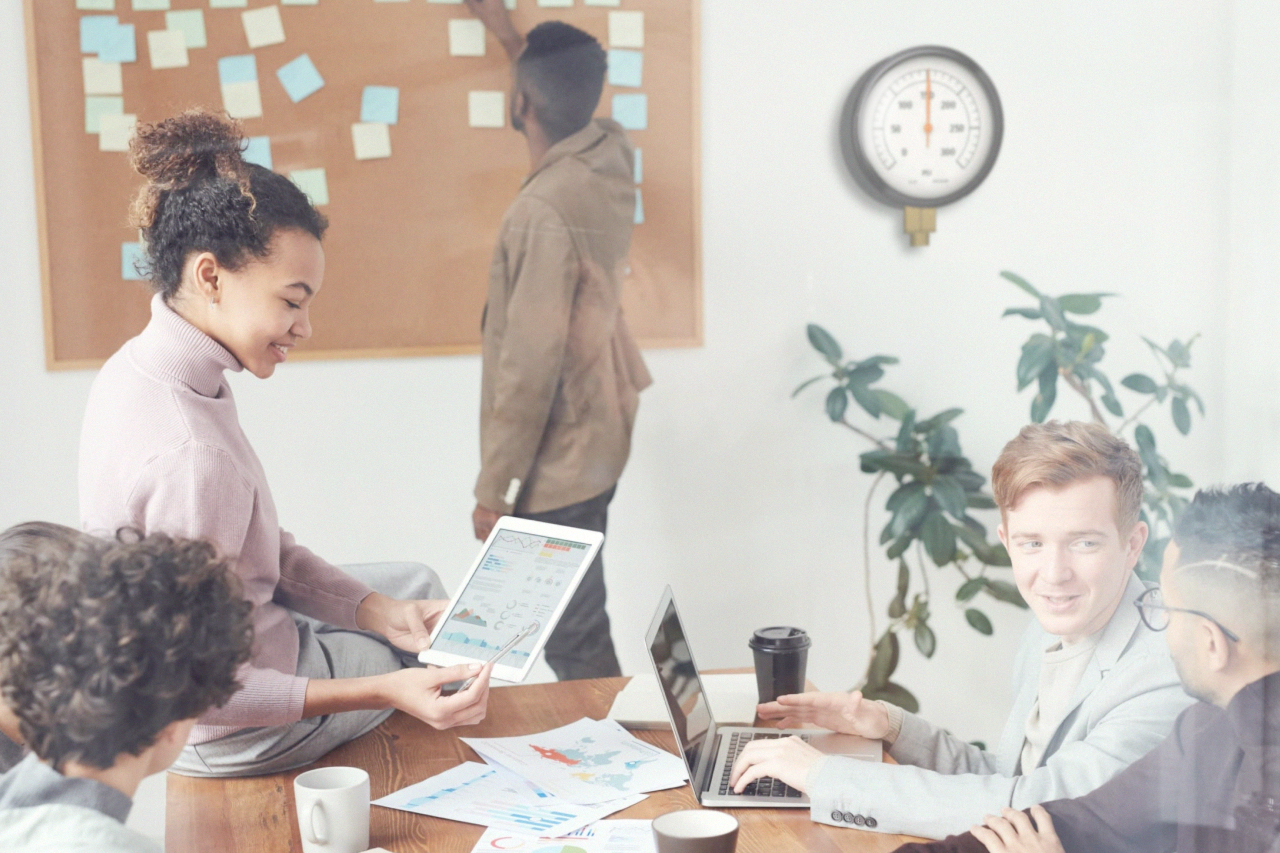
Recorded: 150 psi
